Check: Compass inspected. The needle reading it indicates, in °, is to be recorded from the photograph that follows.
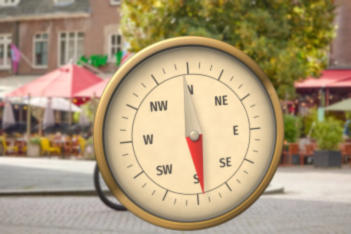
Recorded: 175 °
